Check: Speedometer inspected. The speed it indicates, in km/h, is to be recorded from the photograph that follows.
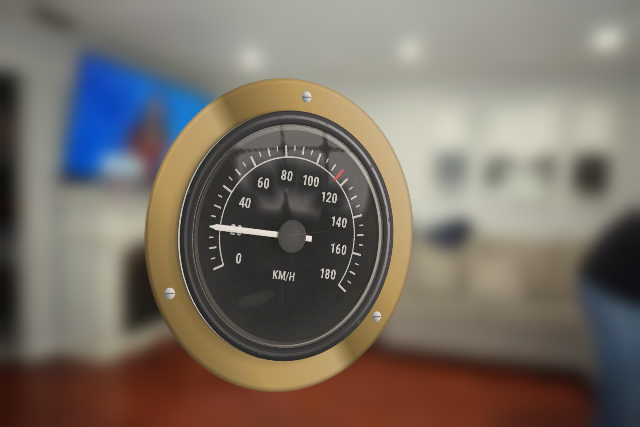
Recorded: 20 km/h
